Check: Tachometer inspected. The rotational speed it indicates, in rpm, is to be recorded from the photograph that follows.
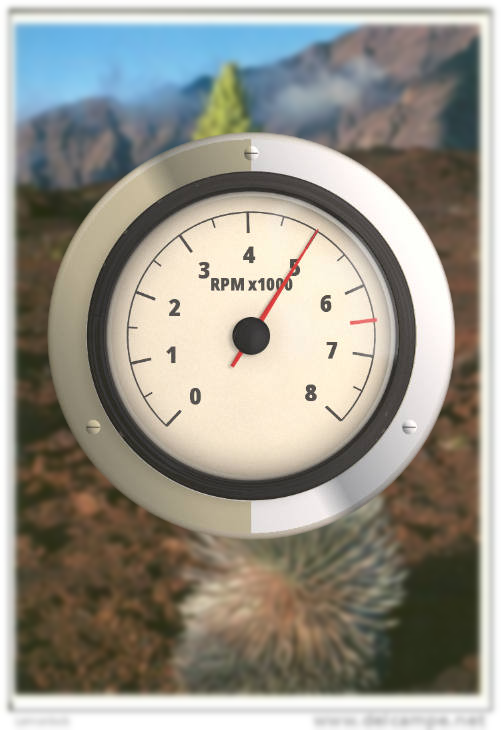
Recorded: 5000 rpm
